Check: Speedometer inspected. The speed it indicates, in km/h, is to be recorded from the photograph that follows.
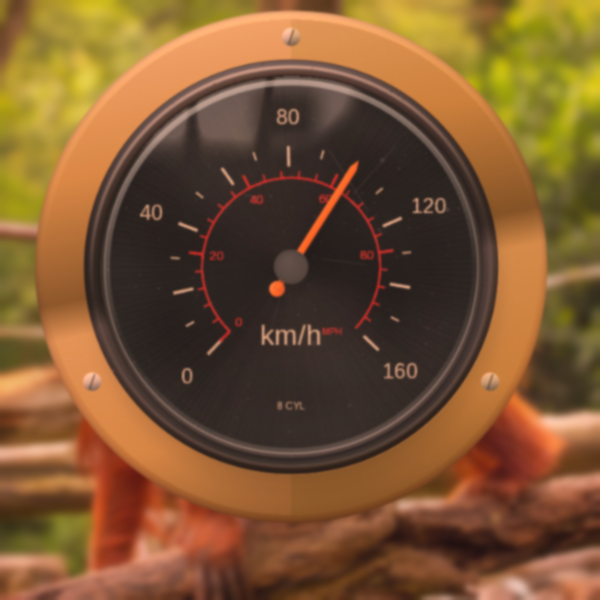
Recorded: 100 km/h
